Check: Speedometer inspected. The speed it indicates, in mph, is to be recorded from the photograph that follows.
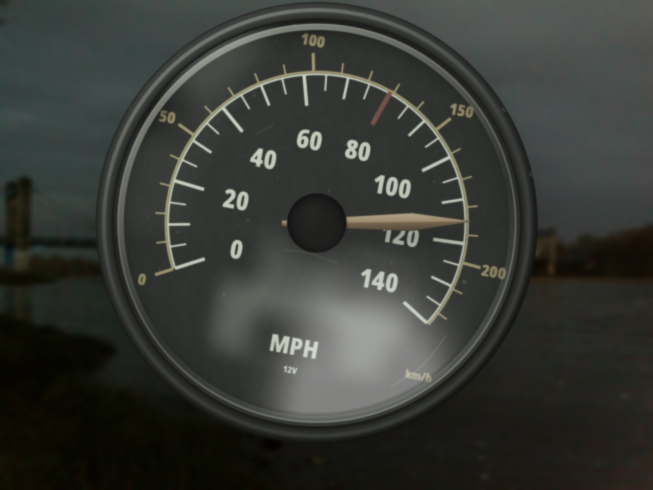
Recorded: 115 mph
